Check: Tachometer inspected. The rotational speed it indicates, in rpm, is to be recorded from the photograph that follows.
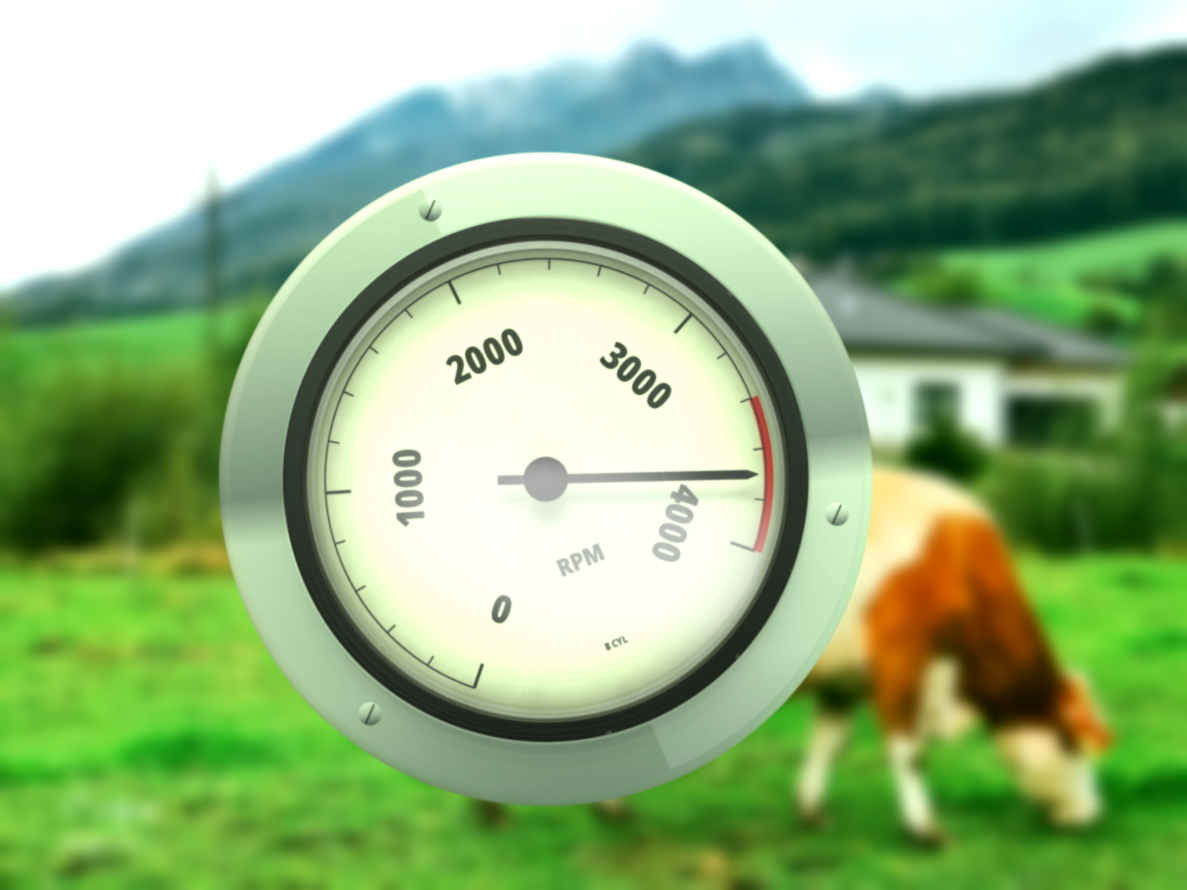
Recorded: 3700 rpm
